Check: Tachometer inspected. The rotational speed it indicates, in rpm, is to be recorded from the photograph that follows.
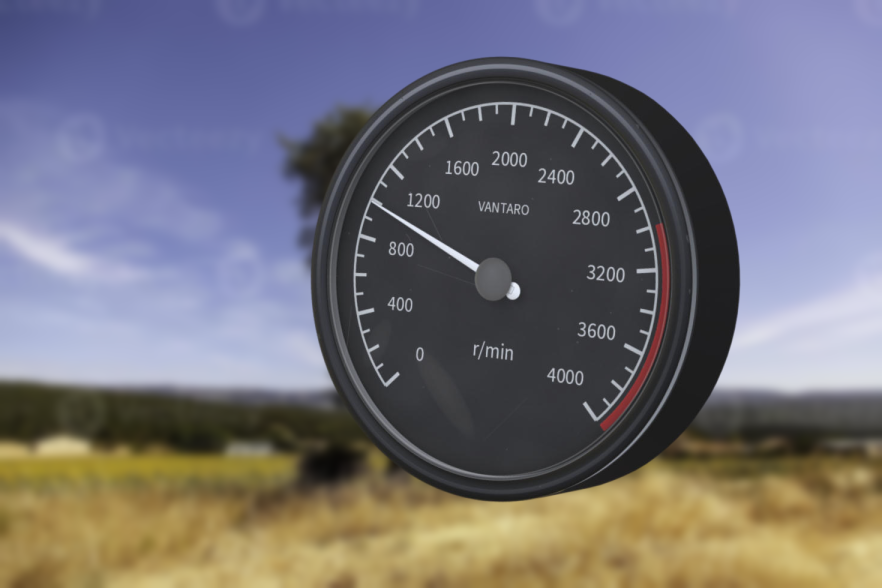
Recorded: 1000 rpm
